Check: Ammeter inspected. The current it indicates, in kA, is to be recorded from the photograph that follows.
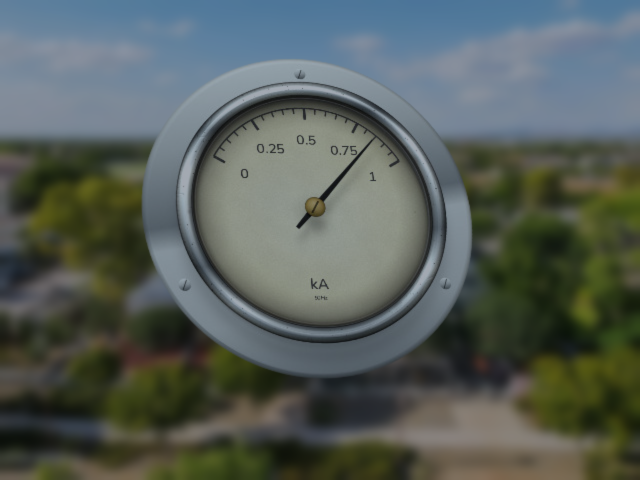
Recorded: 0.85 kA
